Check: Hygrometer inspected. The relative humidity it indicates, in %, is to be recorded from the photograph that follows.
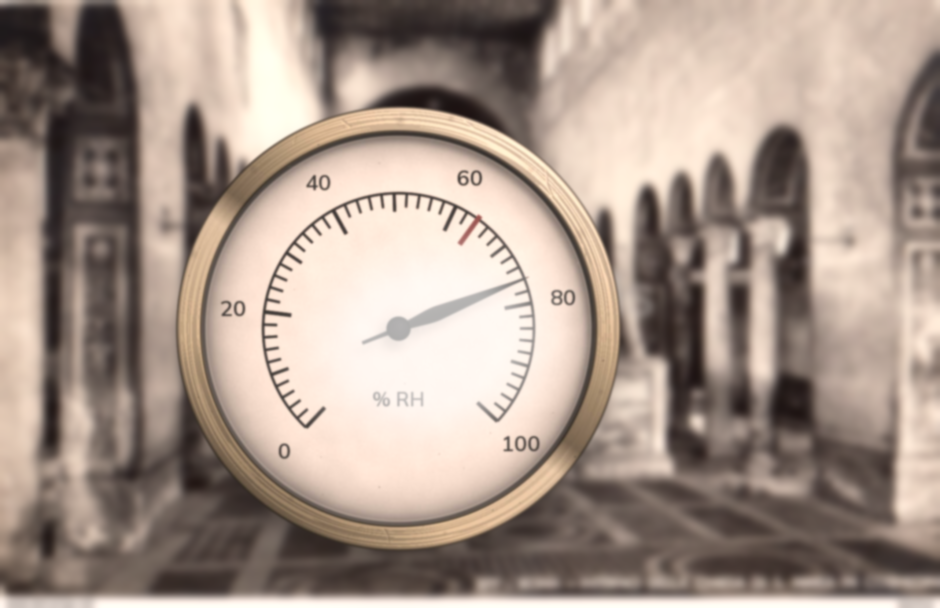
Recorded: 76 %
